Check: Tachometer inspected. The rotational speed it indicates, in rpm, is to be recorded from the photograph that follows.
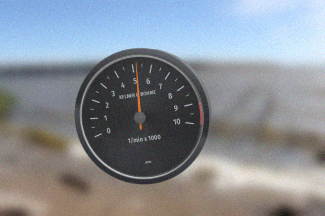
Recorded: 5250 rpm
